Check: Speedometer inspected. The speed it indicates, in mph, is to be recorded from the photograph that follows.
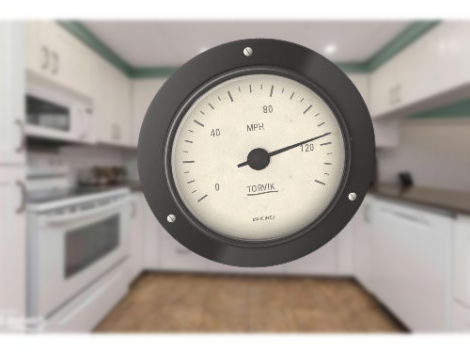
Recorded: 115 mph
